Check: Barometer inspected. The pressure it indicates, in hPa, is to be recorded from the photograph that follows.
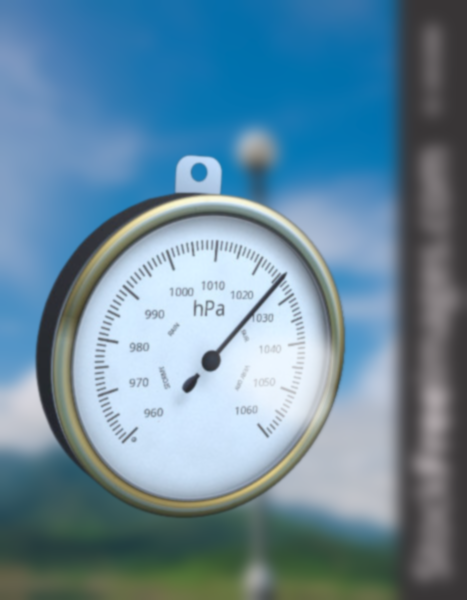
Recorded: 1025 hPa
